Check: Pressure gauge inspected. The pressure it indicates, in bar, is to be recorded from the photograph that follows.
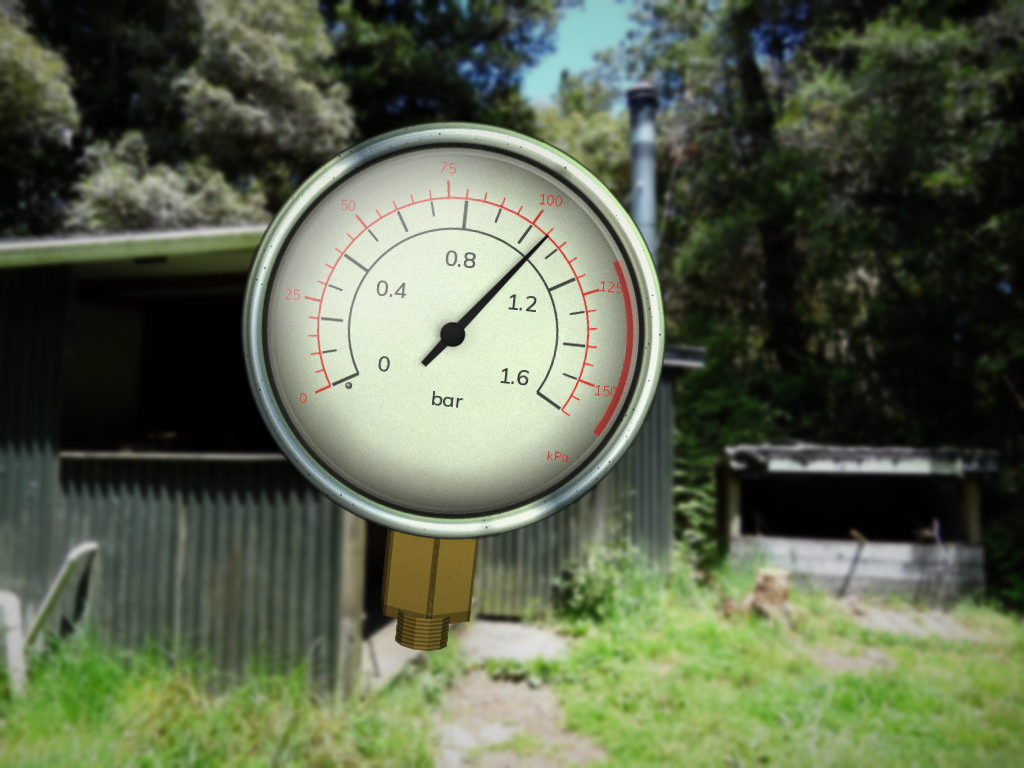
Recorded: 1.05 bar
